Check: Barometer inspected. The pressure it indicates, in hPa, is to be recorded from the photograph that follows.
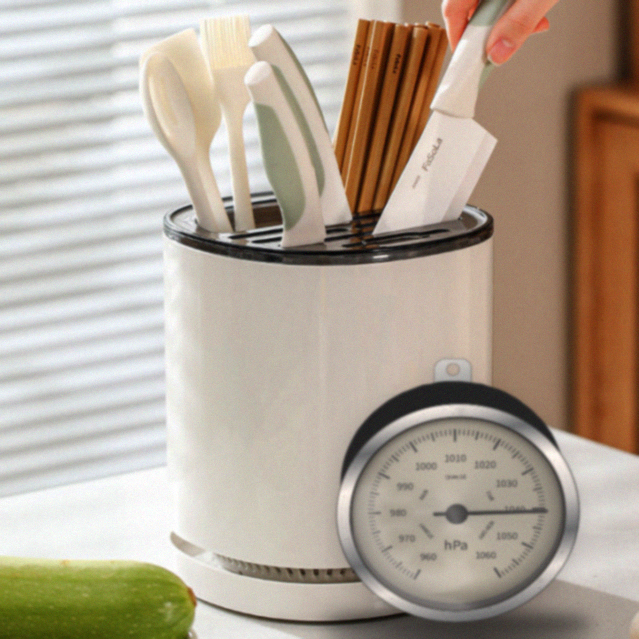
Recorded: 1040 hPa
